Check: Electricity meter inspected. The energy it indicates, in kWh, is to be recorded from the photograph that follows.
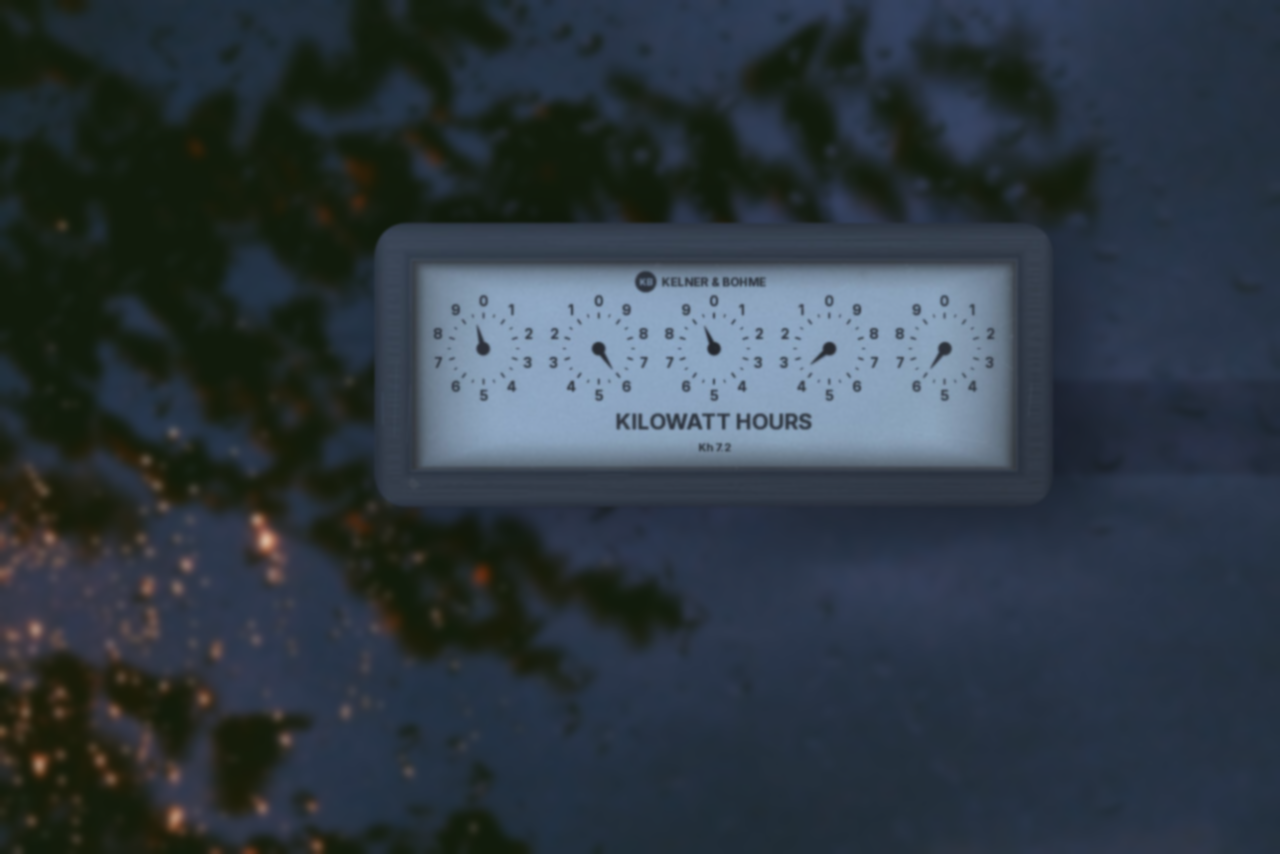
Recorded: 95936 kWh
